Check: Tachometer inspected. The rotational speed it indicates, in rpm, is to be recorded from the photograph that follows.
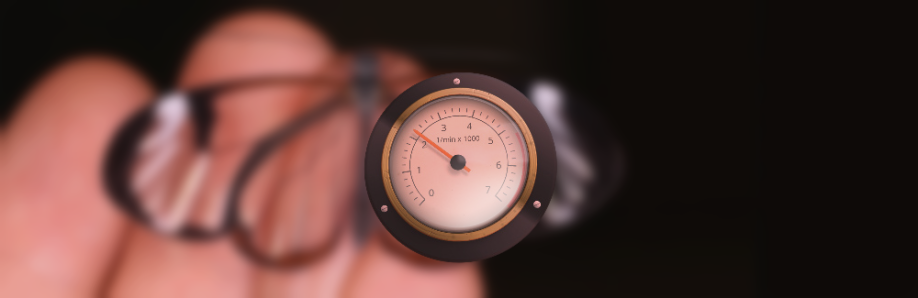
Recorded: 2200 rpm
